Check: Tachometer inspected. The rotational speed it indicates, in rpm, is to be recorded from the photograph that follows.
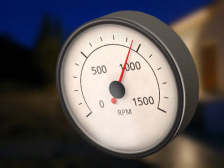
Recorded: 950 rpm
